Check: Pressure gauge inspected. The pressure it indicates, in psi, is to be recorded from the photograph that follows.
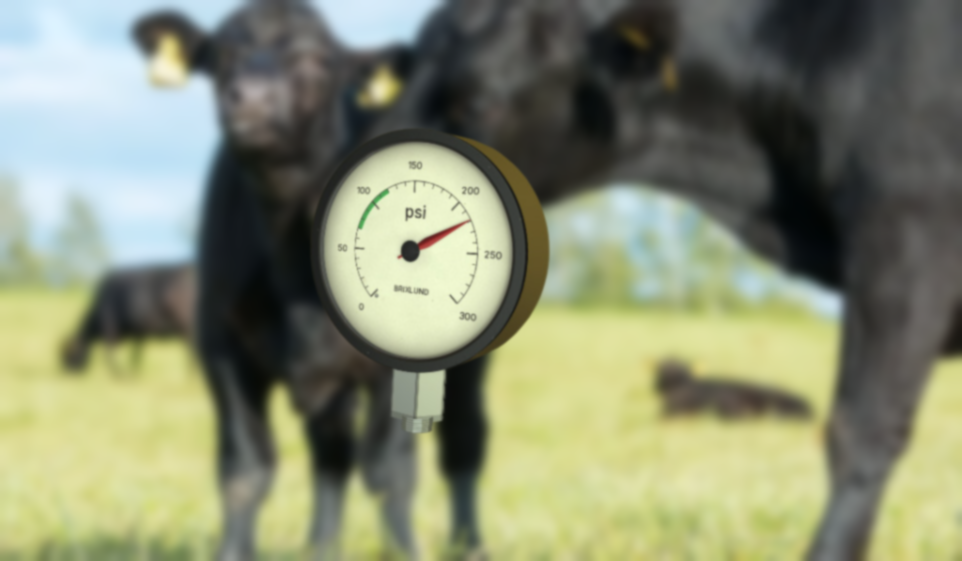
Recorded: 220 psi
